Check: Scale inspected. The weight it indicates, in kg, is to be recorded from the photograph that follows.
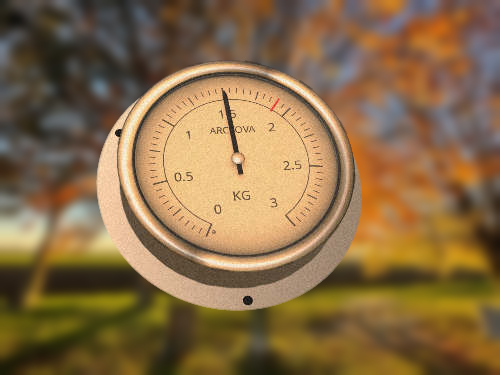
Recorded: 1.5 kg
